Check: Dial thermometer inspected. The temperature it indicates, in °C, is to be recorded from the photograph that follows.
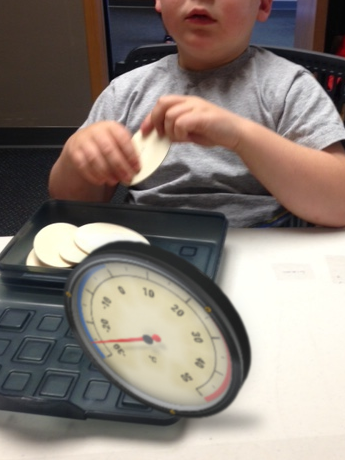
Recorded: -25 °C
